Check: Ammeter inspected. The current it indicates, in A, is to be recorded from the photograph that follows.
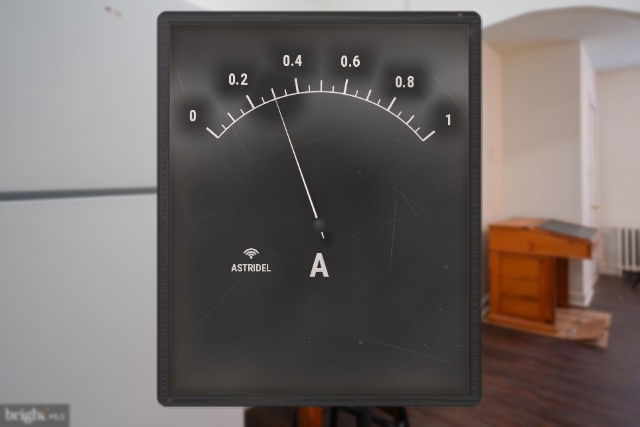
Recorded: 0.3 A
